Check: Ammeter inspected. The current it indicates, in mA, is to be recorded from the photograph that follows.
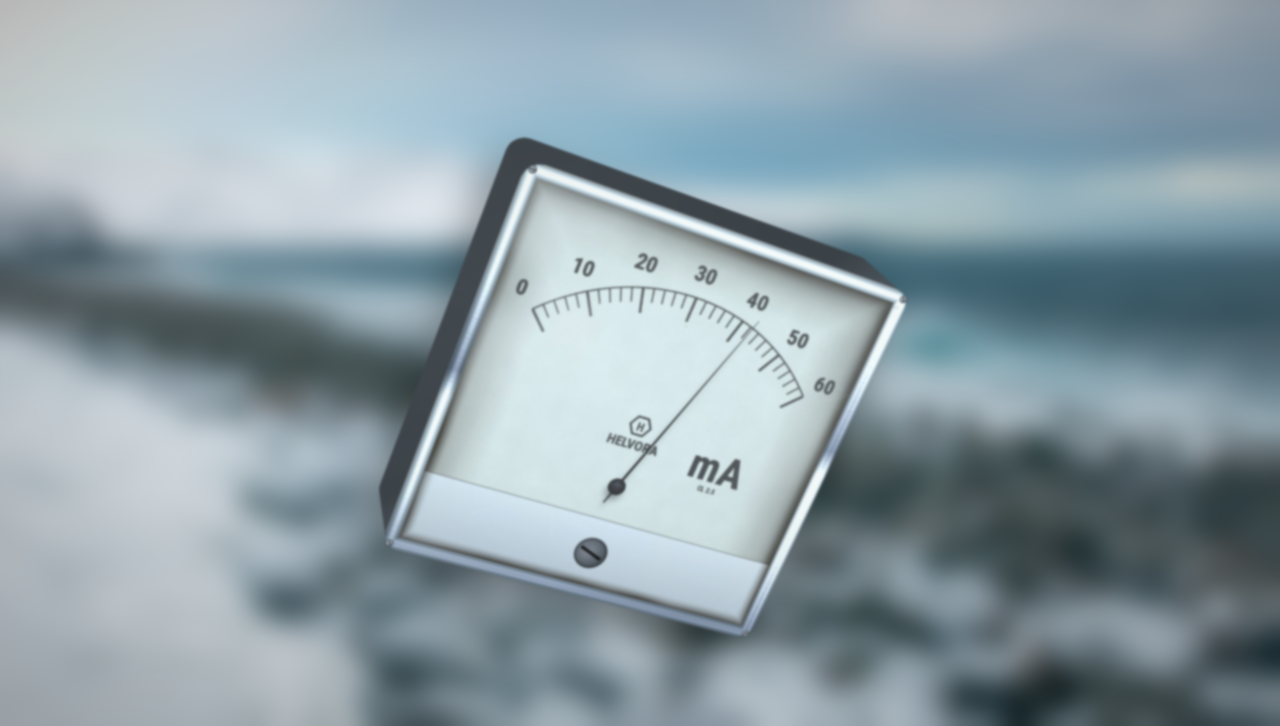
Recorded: 42 mA
